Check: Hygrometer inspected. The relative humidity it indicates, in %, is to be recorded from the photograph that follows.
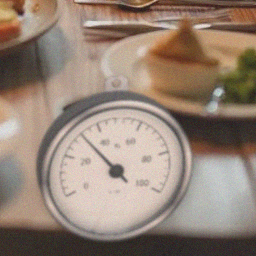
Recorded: 32 %
